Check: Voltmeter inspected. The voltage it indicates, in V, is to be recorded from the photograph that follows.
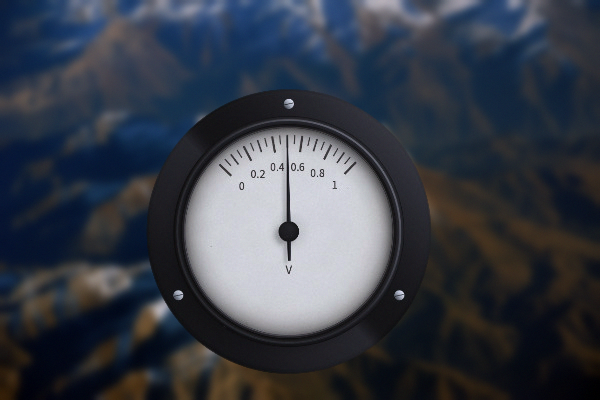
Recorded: 0.5 V
